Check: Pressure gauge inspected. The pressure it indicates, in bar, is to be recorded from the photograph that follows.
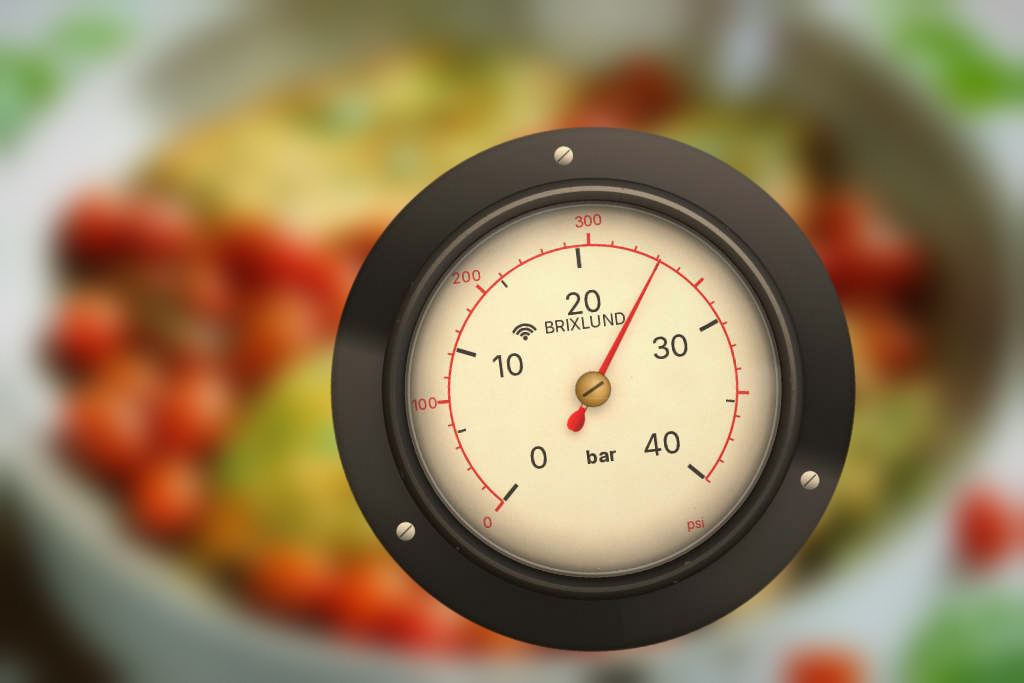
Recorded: 25 bar
